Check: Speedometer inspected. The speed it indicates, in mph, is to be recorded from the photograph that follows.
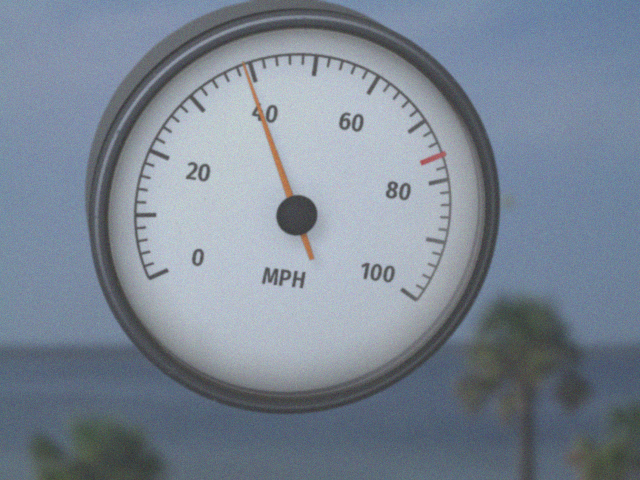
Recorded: 39 mph
